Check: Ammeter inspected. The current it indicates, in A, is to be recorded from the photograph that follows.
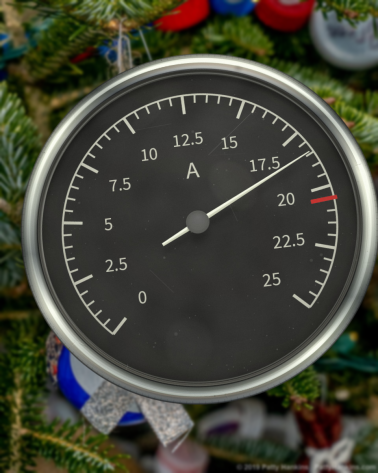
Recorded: 18.5 A
